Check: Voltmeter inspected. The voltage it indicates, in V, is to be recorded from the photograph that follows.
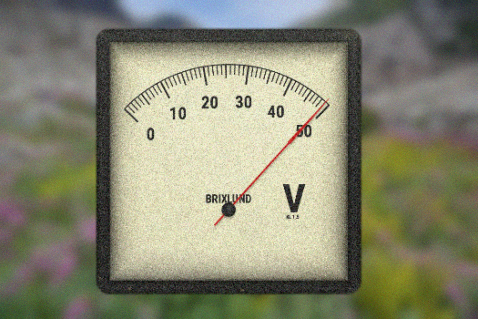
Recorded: 49 V
